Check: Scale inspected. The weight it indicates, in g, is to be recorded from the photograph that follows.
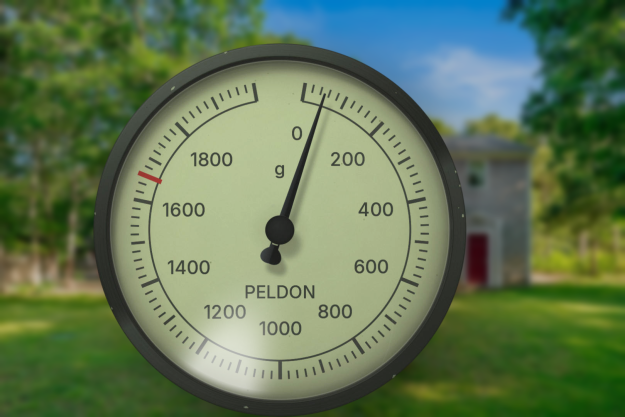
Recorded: 50 g
